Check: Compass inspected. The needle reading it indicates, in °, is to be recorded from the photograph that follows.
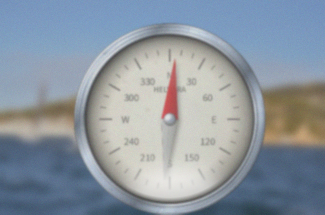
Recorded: 5 °
